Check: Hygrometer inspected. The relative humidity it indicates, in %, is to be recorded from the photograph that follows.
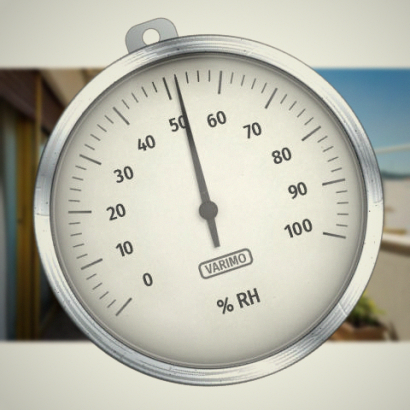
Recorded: 52 %
